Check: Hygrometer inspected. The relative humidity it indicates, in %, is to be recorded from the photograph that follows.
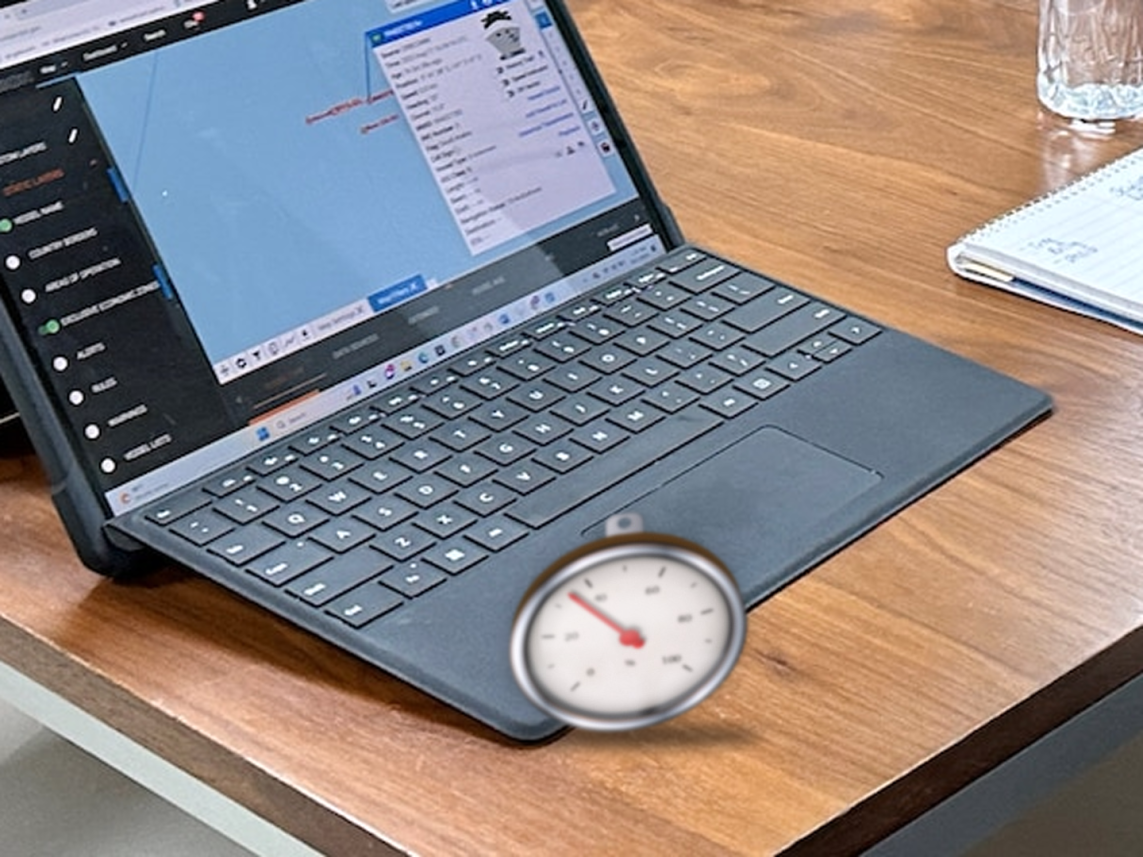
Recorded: 35 %
